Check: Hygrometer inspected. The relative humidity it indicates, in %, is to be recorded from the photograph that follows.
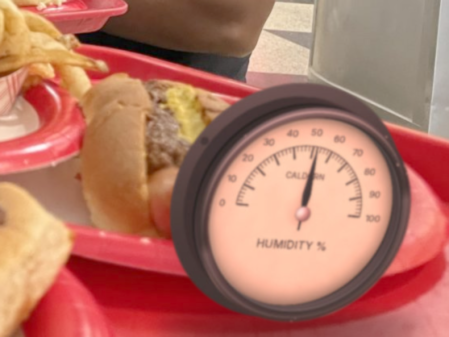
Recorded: 50 %
